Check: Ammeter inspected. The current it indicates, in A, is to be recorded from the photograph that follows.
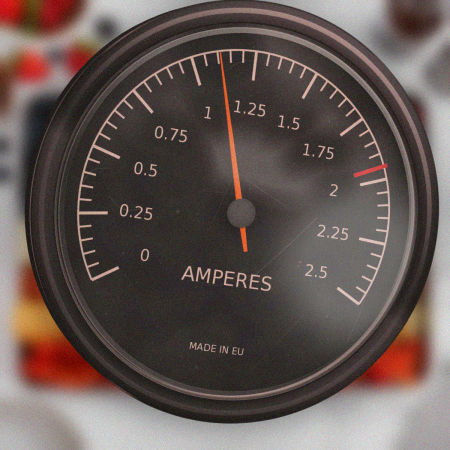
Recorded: 1.1 A
